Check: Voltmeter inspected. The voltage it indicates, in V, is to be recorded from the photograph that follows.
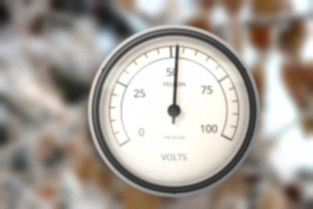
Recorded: 52.5 V
